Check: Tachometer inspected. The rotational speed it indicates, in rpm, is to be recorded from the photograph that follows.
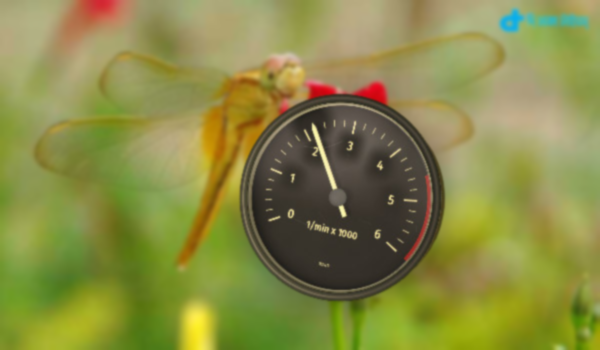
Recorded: 2200 rpm
